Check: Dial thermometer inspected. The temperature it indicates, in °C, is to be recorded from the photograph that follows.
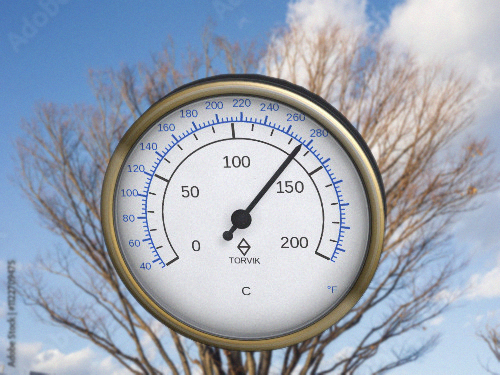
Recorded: 135 °C
